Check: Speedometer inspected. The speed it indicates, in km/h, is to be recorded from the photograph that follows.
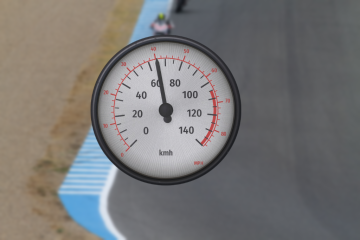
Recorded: 65 km/h
